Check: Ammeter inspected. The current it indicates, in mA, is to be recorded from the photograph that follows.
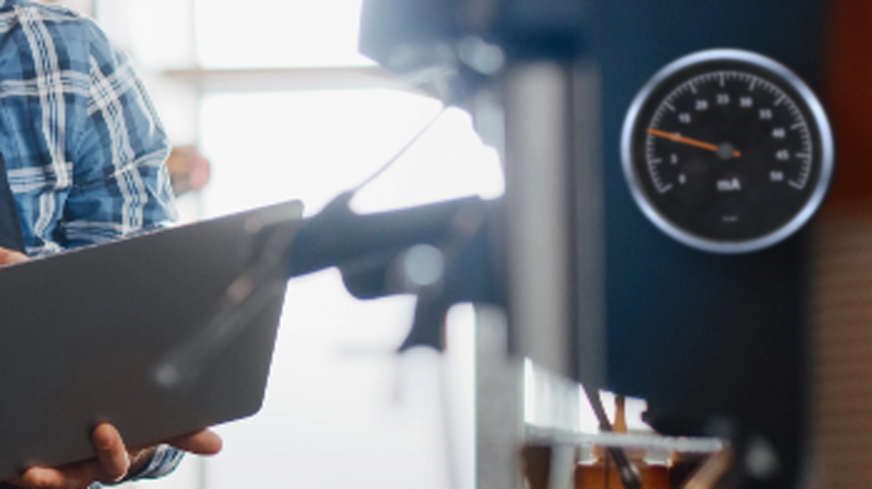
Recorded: 10 mA
